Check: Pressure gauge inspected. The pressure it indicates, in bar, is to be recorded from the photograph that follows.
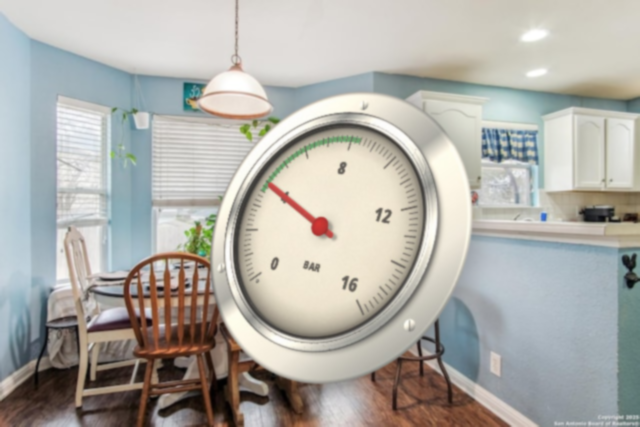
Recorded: 4 bar
